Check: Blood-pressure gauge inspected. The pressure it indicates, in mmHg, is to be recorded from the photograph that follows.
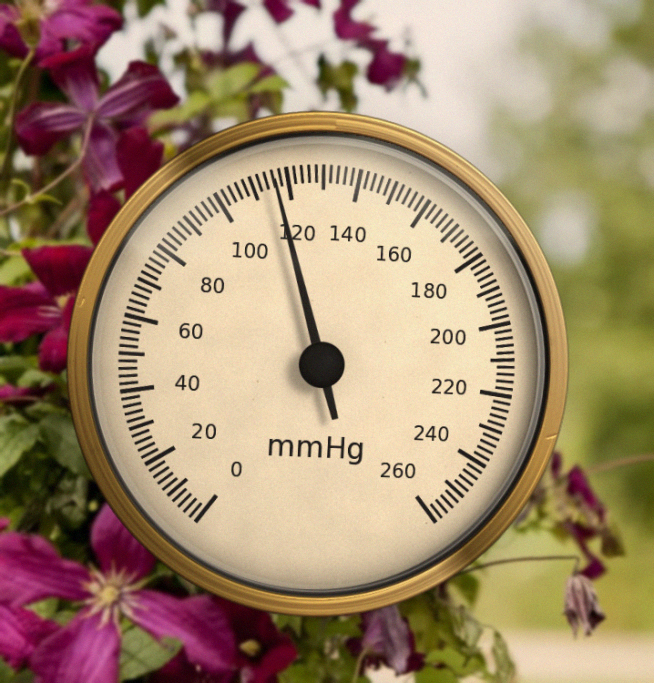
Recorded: 116 mmHg
